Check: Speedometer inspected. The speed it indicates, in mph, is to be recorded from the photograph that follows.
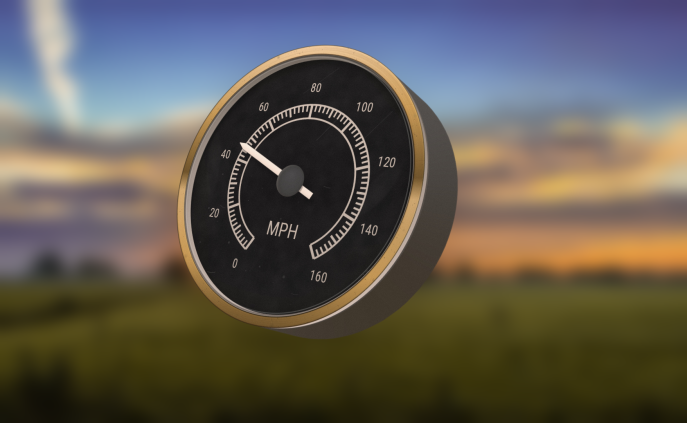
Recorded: 46 mph
